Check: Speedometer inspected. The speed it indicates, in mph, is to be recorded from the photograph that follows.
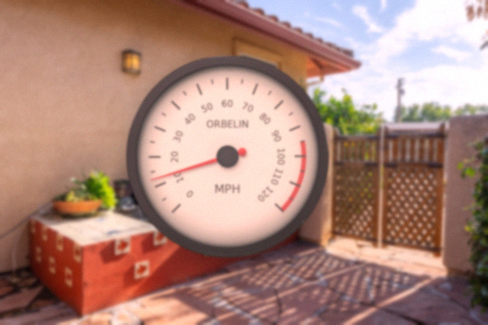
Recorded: 12.5 mph
